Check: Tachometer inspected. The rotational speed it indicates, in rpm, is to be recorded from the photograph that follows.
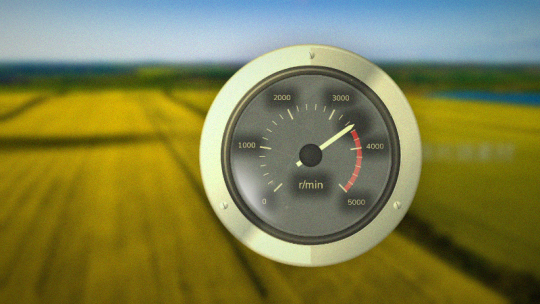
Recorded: 3500 rpm
